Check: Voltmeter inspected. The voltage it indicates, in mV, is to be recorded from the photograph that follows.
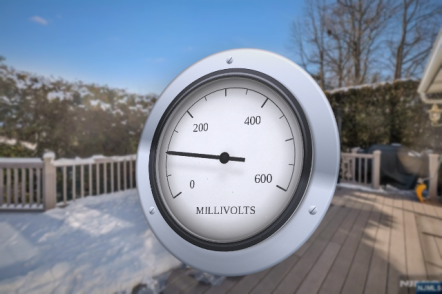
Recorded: 100 mV
